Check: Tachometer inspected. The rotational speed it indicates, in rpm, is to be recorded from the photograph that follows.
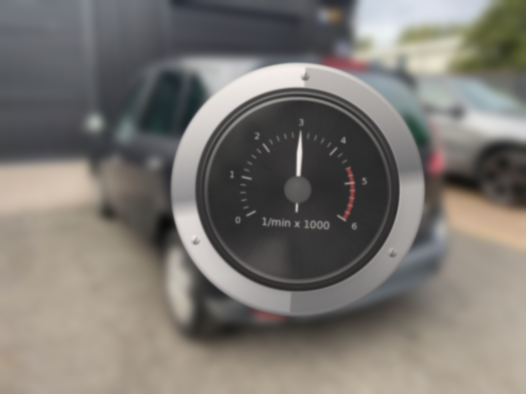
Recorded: 3000 rpm
